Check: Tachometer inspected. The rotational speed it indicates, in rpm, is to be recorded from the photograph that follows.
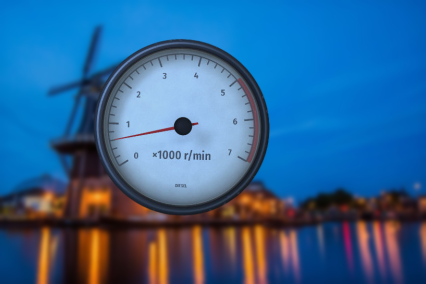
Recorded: 600 rpm
